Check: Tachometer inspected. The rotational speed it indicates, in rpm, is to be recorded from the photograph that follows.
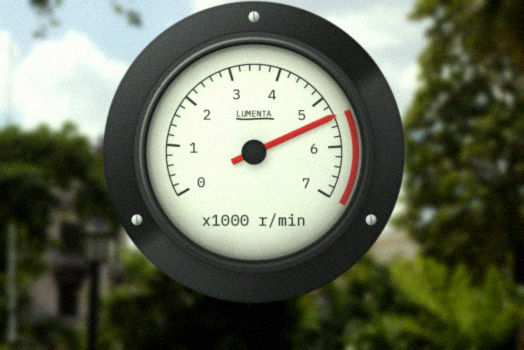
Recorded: 5400 rpm
